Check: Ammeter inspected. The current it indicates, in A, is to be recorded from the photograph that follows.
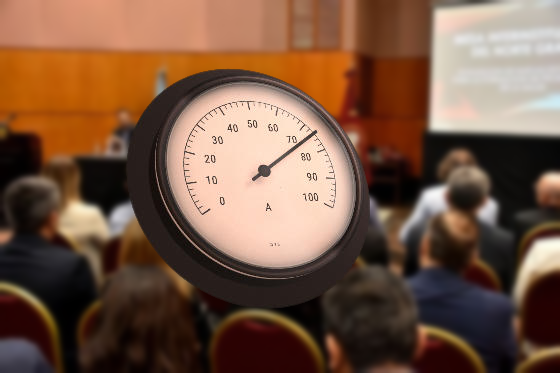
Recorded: 74 A
